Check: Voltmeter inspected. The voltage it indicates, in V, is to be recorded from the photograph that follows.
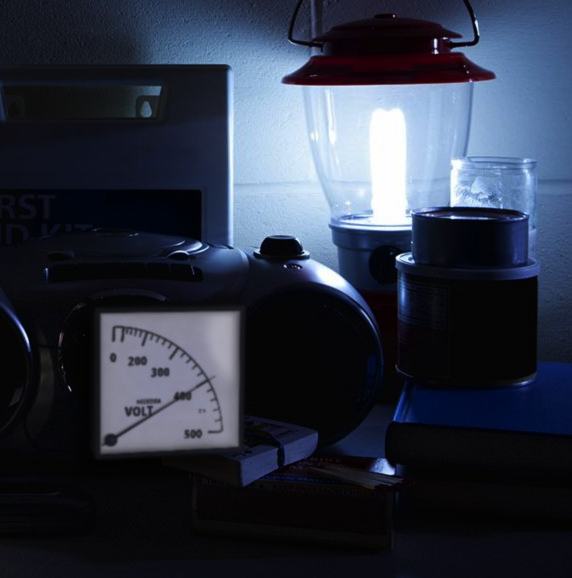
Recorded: 400 V
